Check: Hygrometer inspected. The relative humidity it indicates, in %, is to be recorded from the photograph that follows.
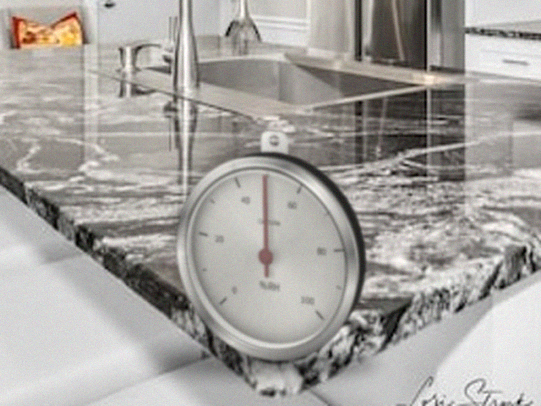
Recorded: 50 %
